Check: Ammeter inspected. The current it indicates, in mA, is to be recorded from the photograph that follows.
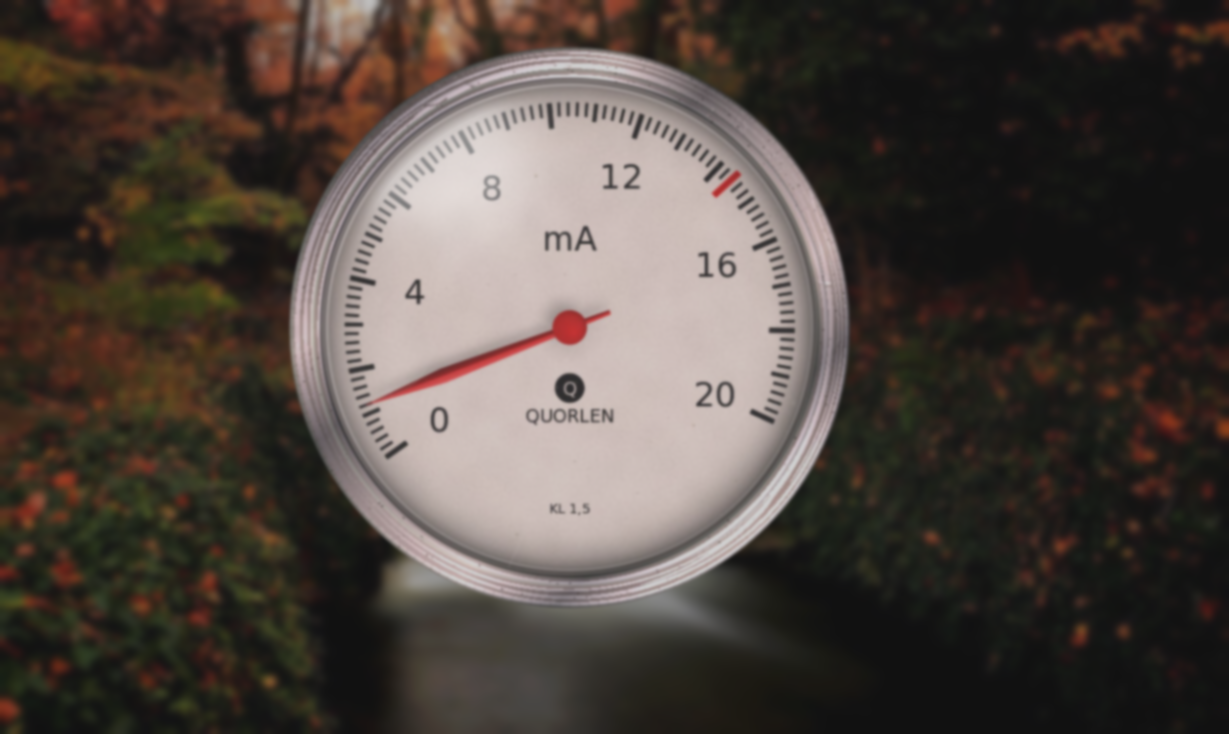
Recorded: 1.2 mA
